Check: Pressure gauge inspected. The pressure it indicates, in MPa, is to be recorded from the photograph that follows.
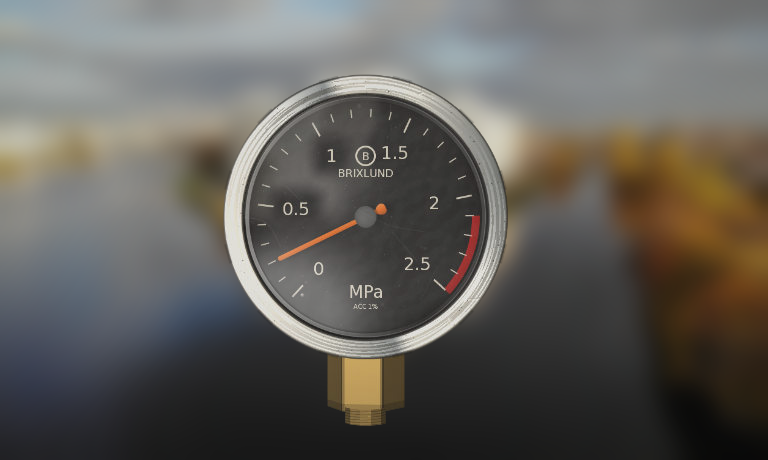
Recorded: 0.2 MPa
